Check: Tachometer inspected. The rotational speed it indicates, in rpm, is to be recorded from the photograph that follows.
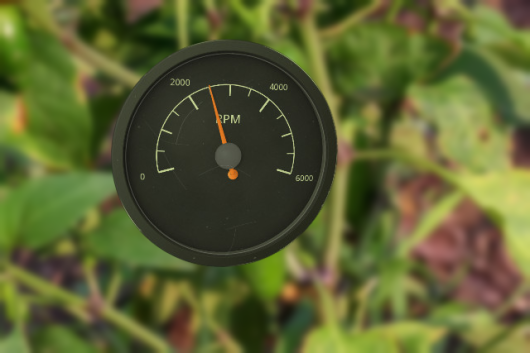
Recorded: 2500 rpm
